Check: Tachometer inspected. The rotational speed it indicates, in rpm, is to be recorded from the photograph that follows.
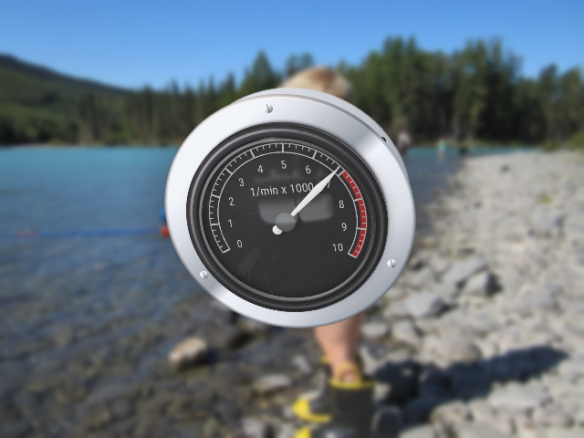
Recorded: 6800 rpm
